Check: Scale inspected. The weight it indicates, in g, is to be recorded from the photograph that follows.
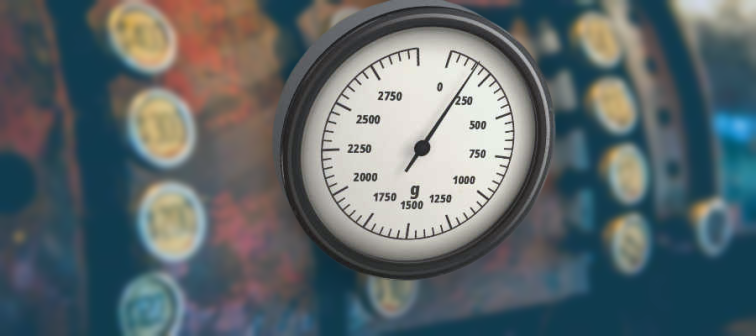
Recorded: 150 g
